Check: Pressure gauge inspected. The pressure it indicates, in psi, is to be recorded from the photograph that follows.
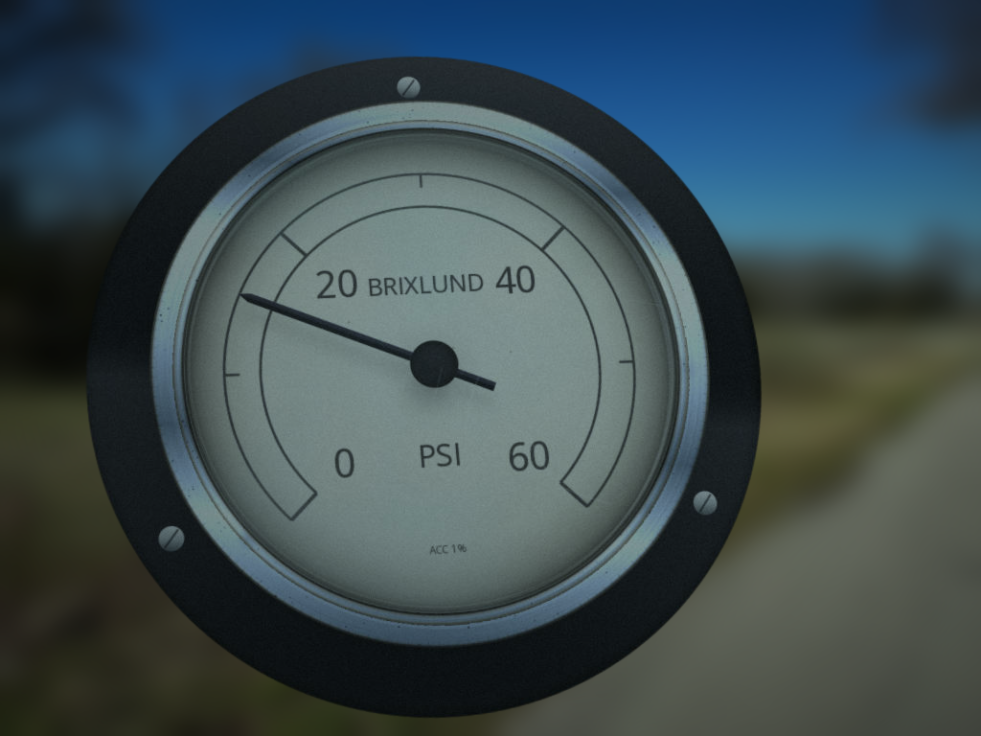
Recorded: 15 psi
